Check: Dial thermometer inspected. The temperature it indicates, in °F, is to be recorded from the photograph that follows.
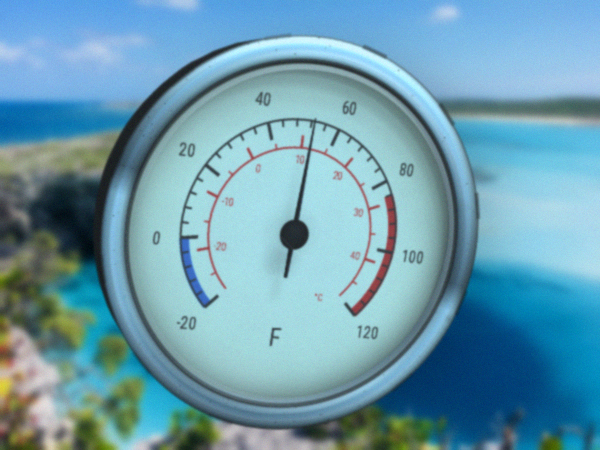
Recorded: 52 °F
